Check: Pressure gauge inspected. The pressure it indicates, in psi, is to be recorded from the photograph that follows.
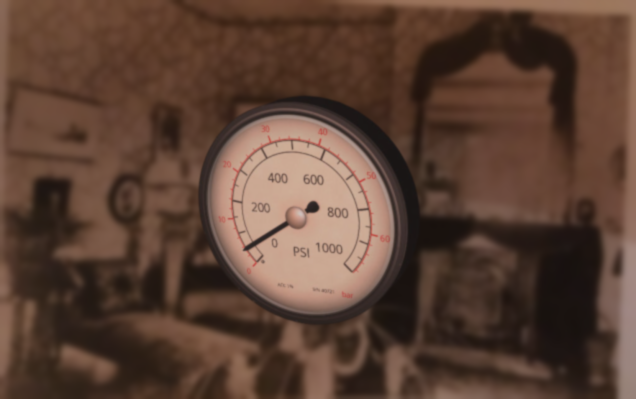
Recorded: 50 psi
